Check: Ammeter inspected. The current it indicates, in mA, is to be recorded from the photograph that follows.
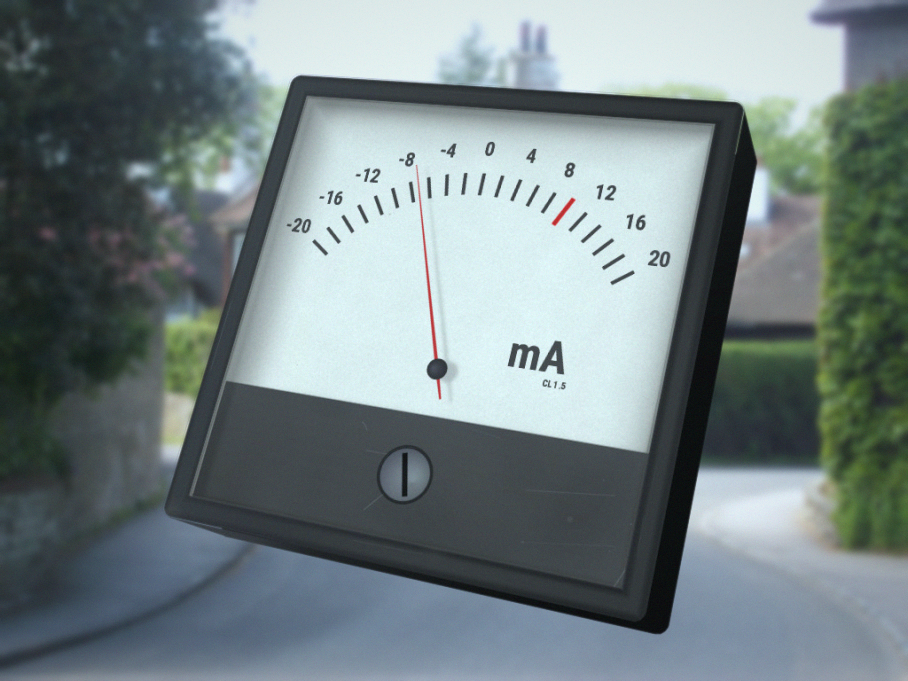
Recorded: -7 mA
